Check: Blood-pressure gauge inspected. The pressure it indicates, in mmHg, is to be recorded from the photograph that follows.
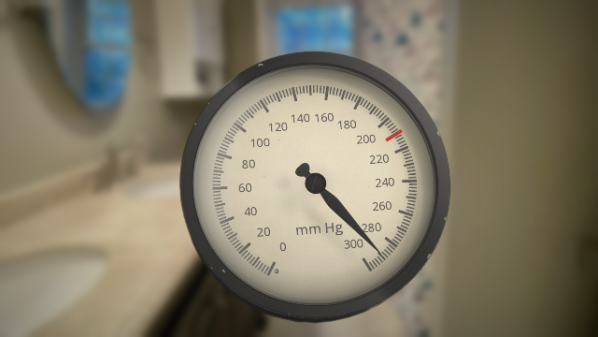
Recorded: 290 mmHg
